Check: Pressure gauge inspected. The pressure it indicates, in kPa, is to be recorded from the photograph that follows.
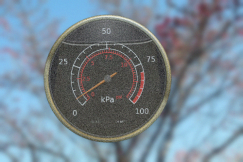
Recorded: 5 kPa
